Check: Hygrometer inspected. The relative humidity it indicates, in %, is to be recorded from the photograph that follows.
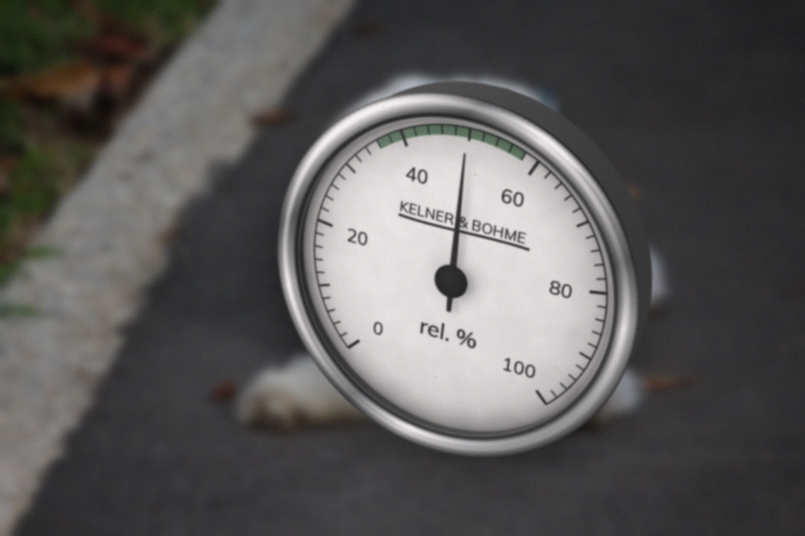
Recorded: 50 %
